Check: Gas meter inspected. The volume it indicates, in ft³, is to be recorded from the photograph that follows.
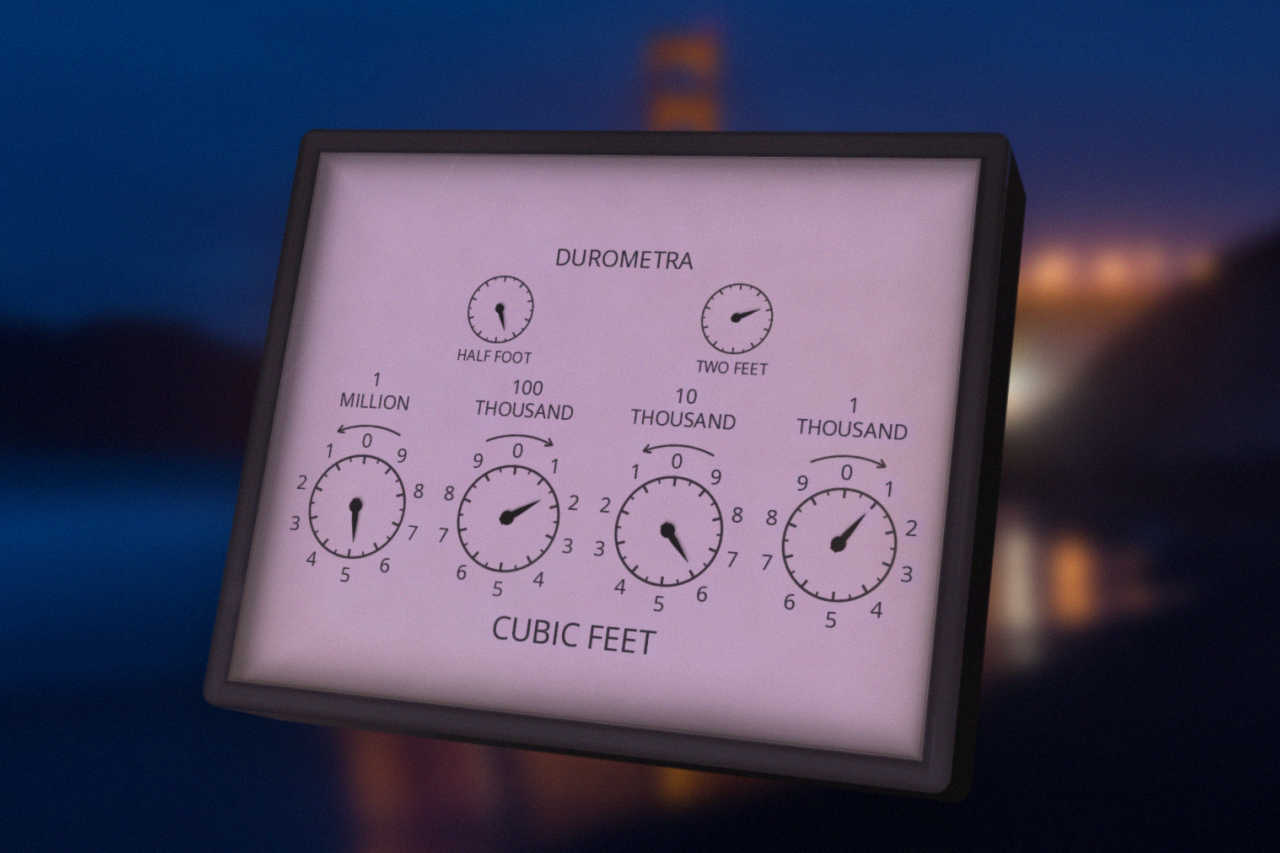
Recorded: 516100 ft³
